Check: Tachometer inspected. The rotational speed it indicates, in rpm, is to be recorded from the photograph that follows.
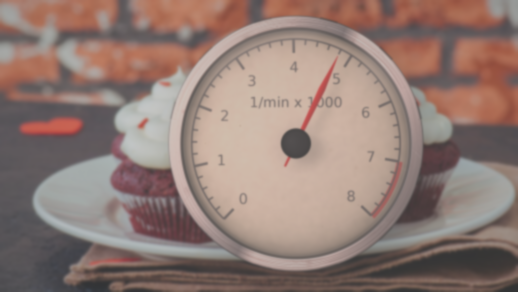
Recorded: 4800 rpm
